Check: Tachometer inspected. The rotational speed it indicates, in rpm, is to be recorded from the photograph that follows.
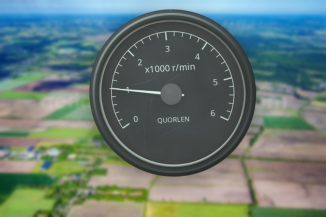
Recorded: 1000 rpm
